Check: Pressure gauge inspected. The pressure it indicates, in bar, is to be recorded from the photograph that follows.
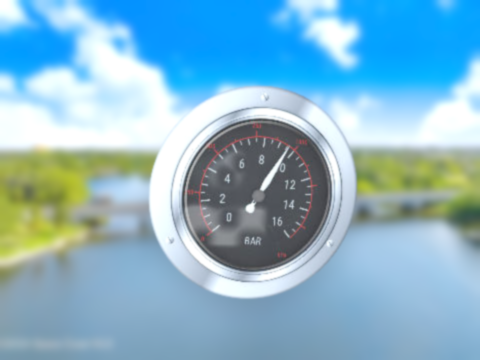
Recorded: 9.5 bar
